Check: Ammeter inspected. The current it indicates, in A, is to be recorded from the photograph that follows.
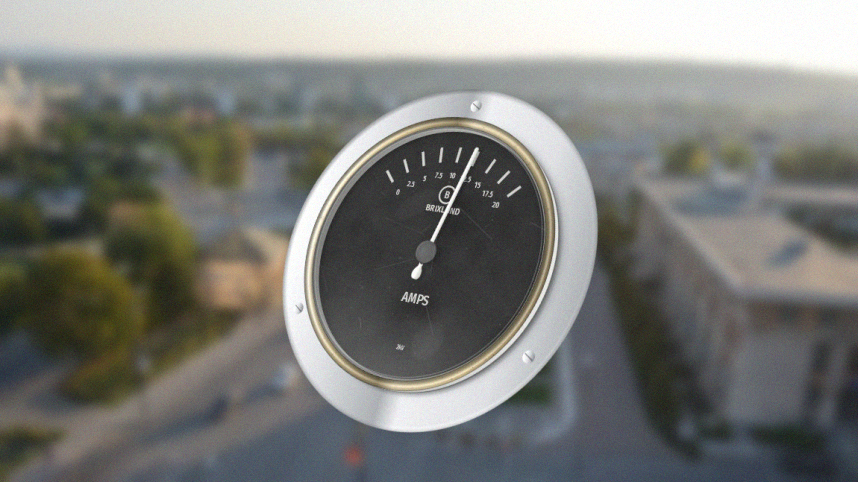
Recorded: 12.5 A
